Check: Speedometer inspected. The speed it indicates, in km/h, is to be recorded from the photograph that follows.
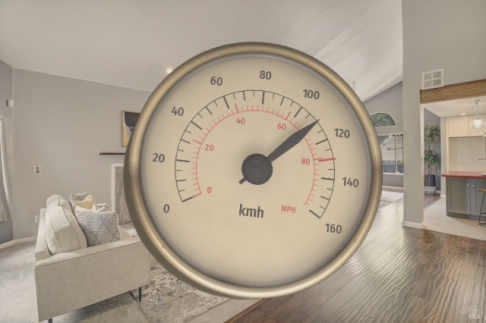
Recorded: 110 km/h
